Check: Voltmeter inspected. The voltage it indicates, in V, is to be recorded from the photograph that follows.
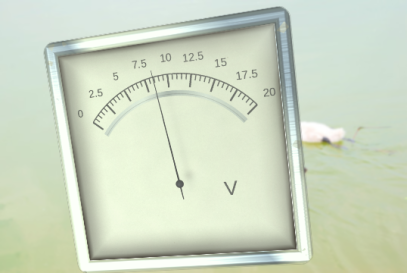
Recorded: 8.5 V
